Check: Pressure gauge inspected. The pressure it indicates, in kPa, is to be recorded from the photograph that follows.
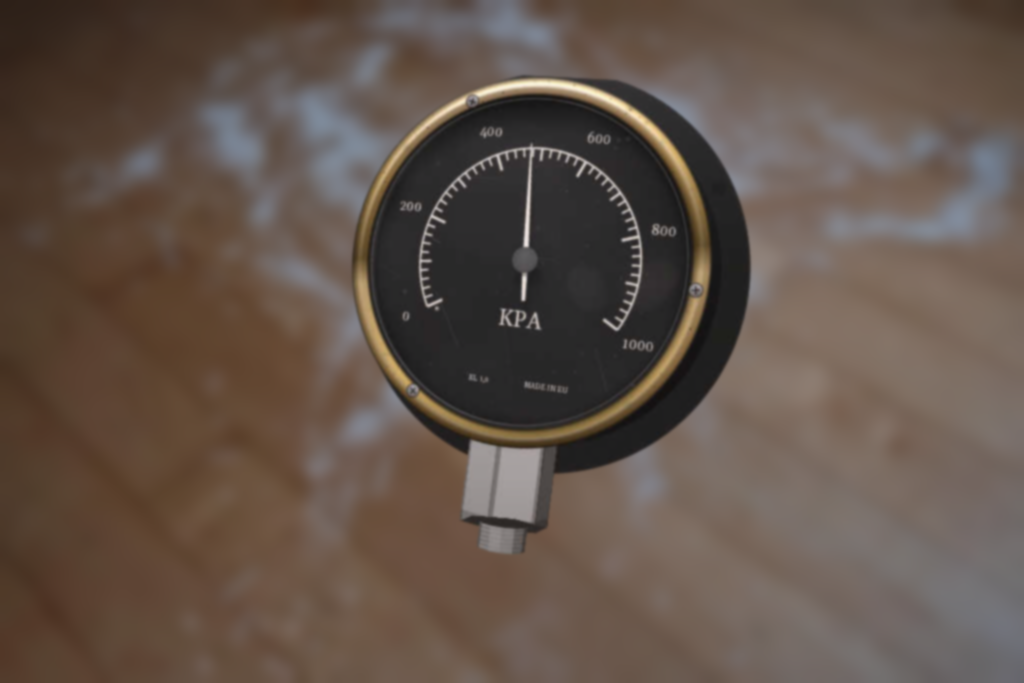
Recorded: 480 kPa
